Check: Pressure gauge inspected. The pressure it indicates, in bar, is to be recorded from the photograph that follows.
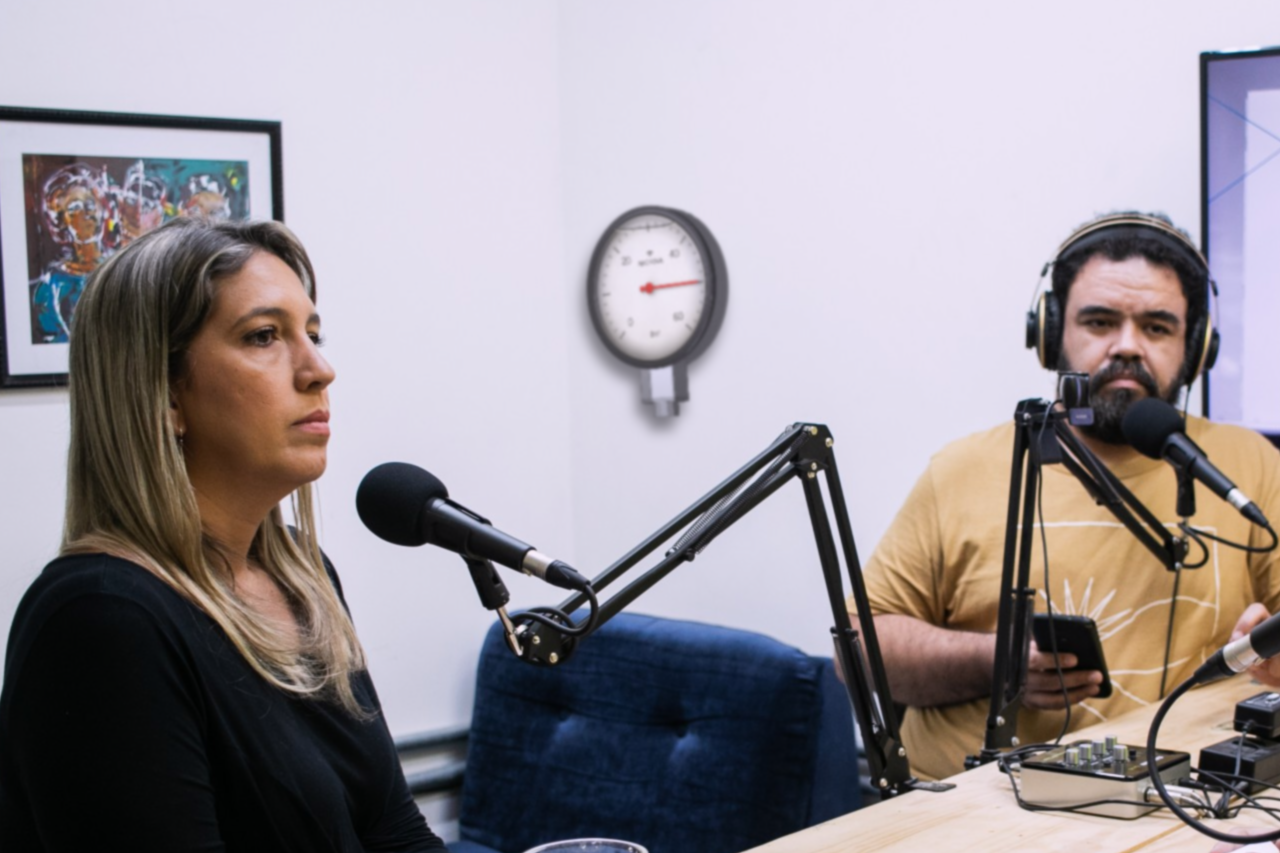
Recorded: 50 bar
